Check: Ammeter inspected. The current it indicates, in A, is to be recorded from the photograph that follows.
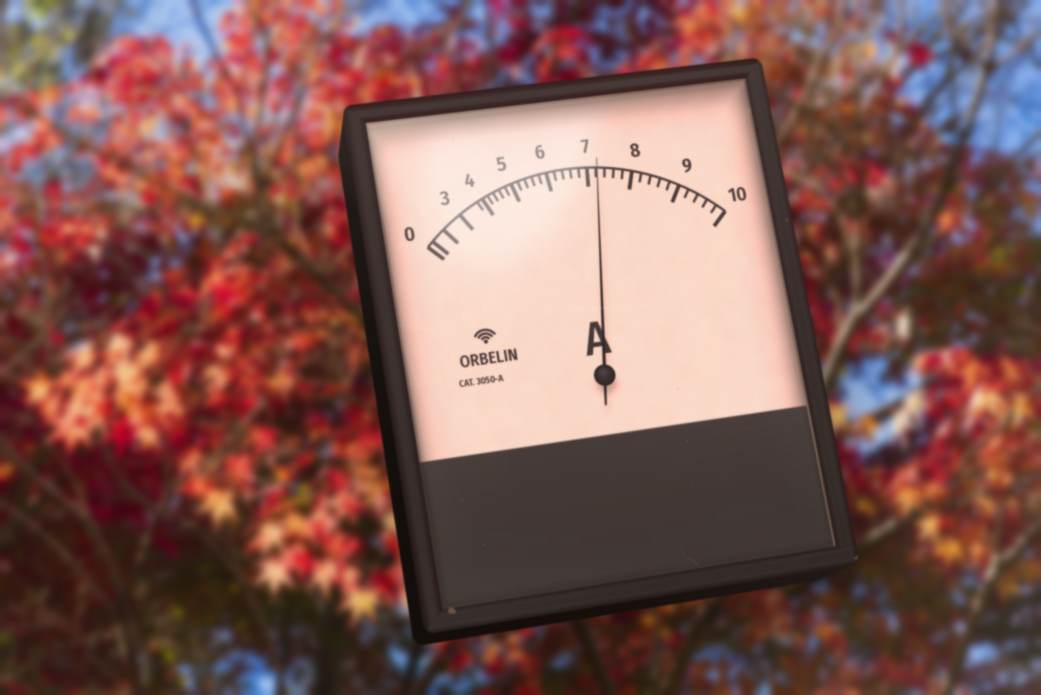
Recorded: 7.2 A
